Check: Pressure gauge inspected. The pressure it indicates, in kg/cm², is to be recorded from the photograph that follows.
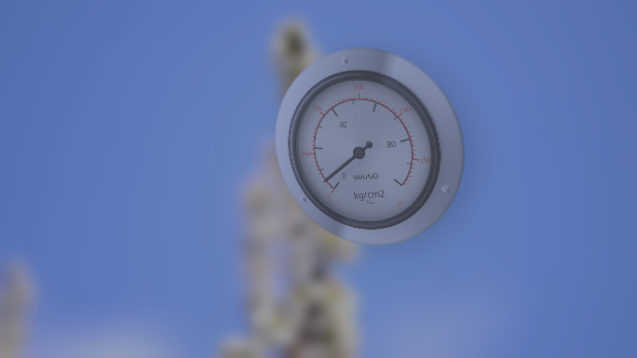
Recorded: 5 kg/cm²
